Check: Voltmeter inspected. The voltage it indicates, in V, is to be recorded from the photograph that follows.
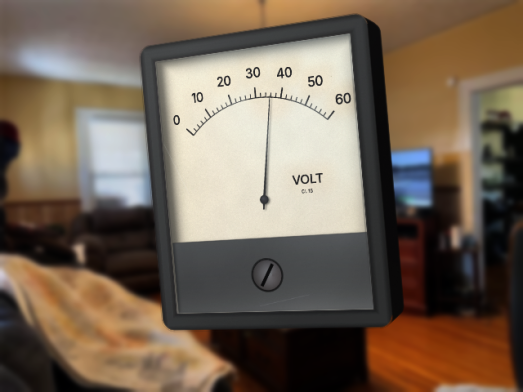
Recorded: 36 V
